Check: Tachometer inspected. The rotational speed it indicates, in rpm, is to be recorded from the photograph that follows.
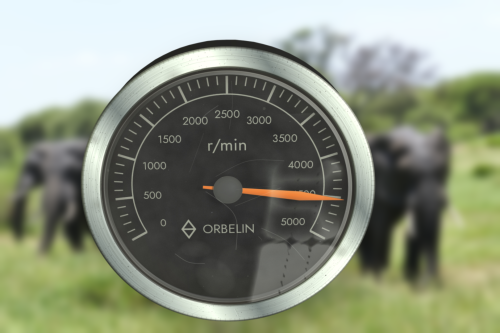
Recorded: 4500 rpm
